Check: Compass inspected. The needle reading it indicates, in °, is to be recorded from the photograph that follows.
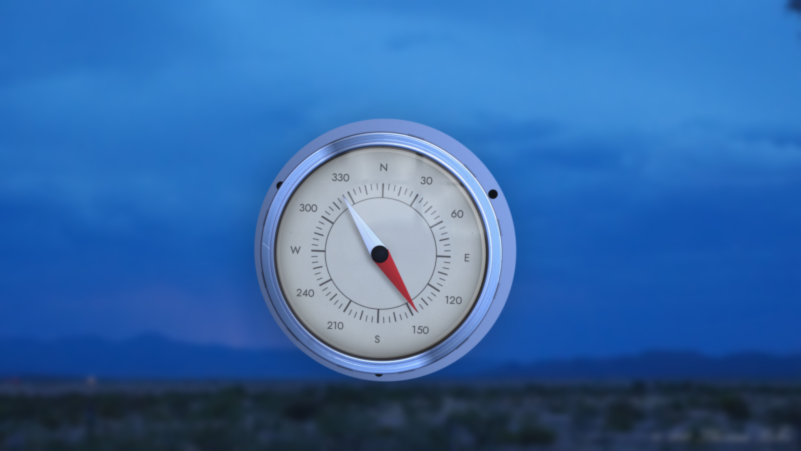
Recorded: 145 °
